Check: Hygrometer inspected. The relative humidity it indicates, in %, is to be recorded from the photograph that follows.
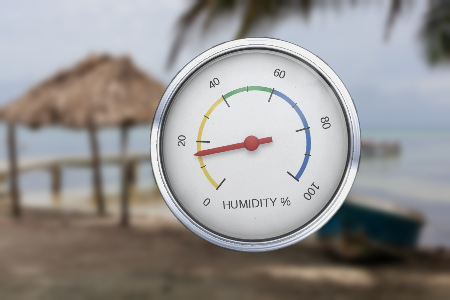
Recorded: 15 %
